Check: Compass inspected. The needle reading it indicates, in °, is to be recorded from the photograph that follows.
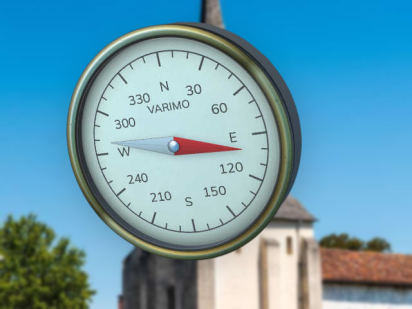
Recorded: 100 °
